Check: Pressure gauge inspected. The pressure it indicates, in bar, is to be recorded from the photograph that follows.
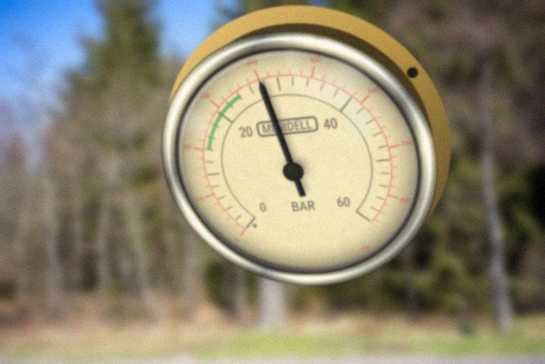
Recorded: 28 bar
